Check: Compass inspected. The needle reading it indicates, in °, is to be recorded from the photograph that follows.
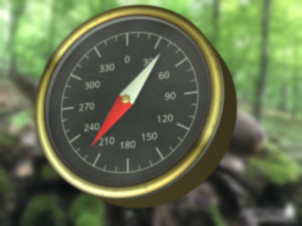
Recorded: 220 °
